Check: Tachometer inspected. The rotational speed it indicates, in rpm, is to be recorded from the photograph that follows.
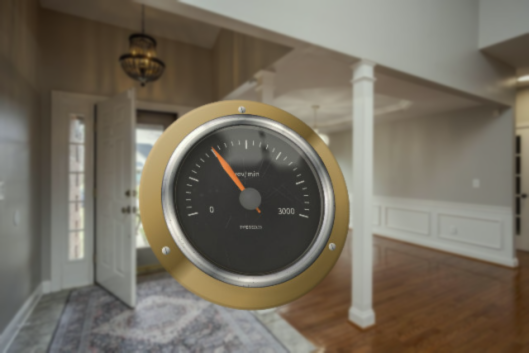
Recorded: 1000 rpm
